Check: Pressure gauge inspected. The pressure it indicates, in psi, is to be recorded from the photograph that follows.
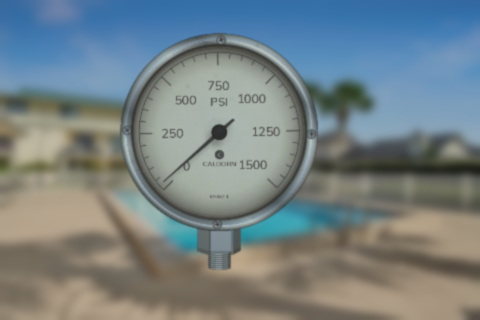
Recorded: 25 psi
